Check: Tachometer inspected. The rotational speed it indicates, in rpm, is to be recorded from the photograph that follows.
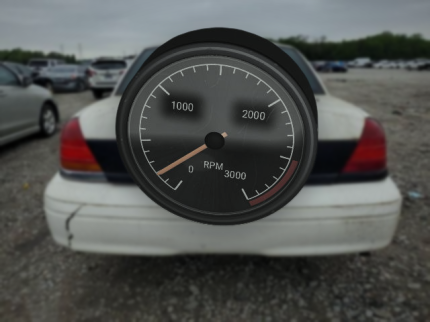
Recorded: 200 rpm
